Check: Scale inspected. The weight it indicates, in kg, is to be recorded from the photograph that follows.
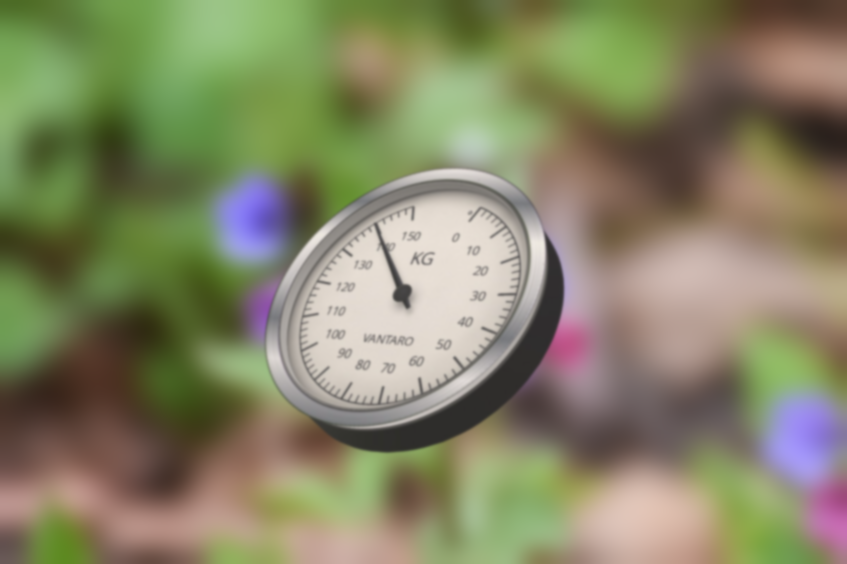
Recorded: 140 kg
